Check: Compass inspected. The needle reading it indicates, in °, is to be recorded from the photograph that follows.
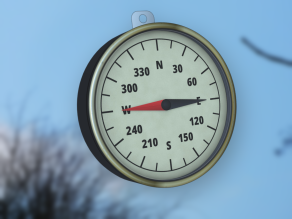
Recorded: 270 °
